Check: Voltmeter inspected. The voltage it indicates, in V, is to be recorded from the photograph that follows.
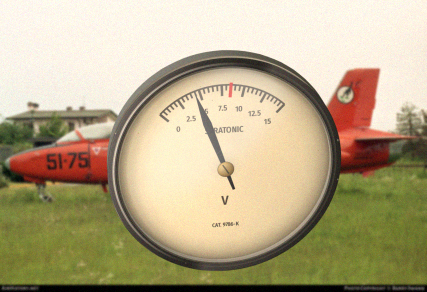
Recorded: 4.5 V
